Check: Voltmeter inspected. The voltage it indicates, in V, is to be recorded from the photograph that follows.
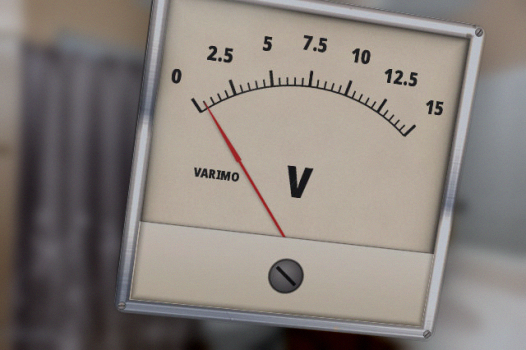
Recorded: 0.5 V
